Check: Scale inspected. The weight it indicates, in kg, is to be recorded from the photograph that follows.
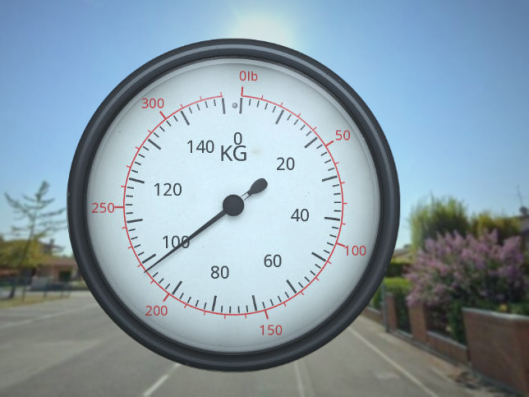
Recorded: 98 kg
